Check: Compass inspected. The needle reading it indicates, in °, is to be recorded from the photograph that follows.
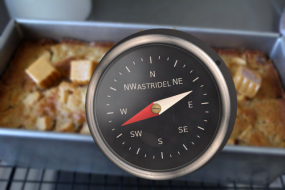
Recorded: 250 °
